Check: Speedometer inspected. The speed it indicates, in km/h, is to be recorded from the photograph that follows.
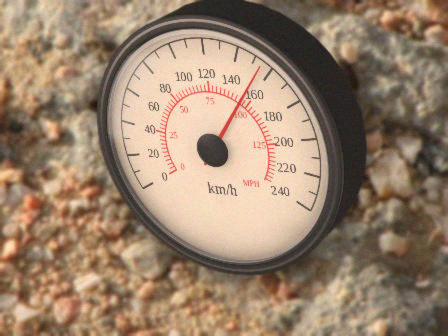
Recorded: 155 km/h
